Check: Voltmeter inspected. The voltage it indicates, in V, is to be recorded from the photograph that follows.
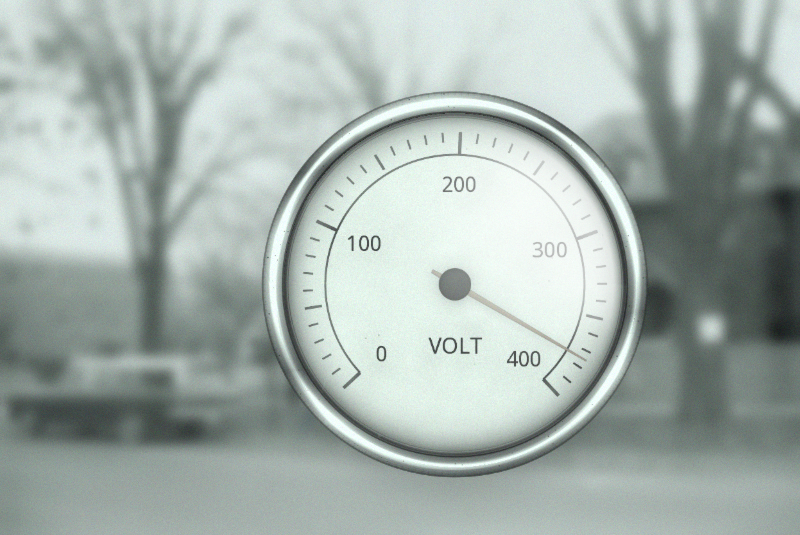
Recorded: 375 V
